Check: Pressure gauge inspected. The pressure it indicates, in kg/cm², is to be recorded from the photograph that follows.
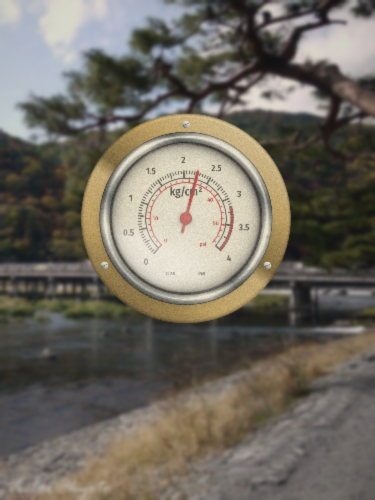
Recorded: 2.25 kg/cm²
